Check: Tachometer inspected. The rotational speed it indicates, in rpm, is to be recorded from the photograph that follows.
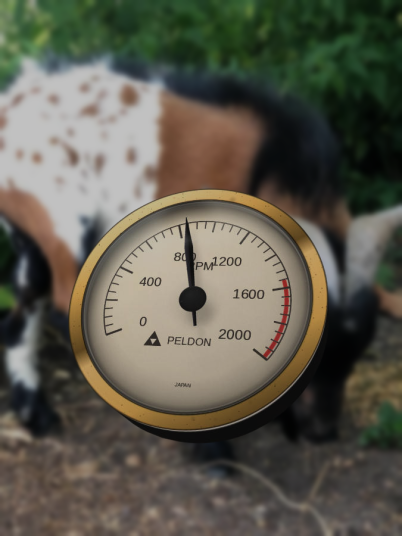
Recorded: 850 rpm
